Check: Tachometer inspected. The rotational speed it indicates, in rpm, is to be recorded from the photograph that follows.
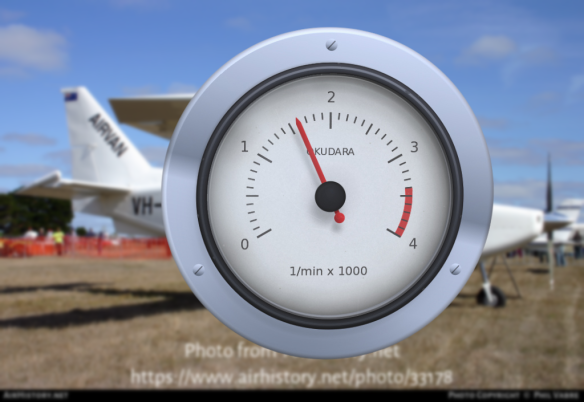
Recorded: 1600 rpm
